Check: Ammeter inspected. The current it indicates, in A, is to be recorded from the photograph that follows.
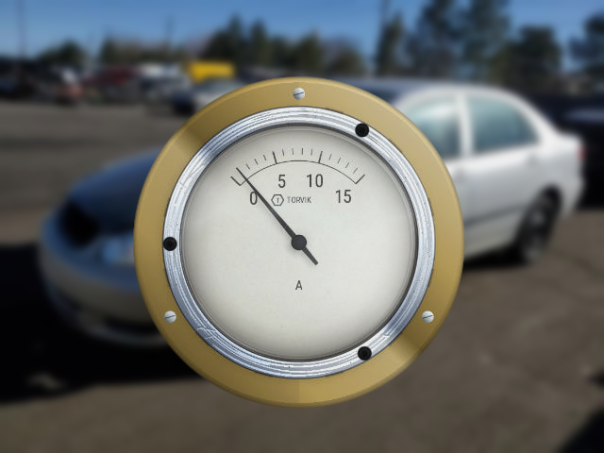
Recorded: 1 A
